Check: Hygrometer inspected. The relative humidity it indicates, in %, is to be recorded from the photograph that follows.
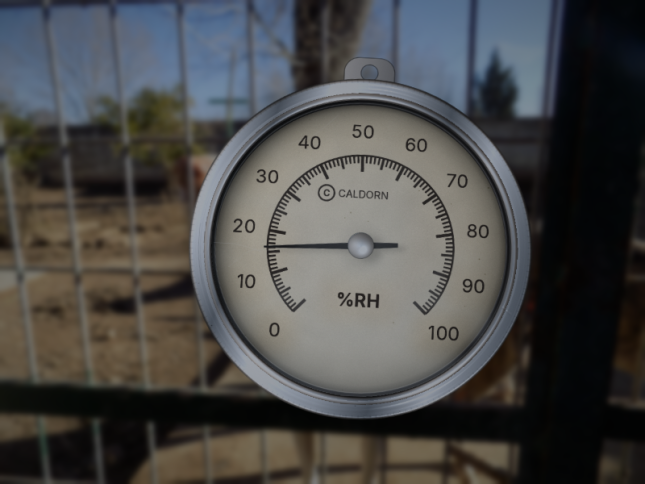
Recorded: 16 %
